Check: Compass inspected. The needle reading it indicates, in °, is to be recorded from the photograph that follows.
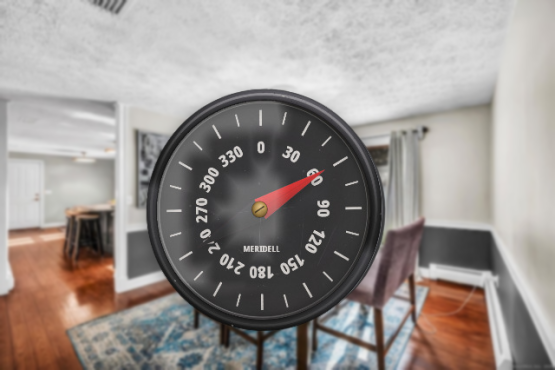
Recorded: 60 °
